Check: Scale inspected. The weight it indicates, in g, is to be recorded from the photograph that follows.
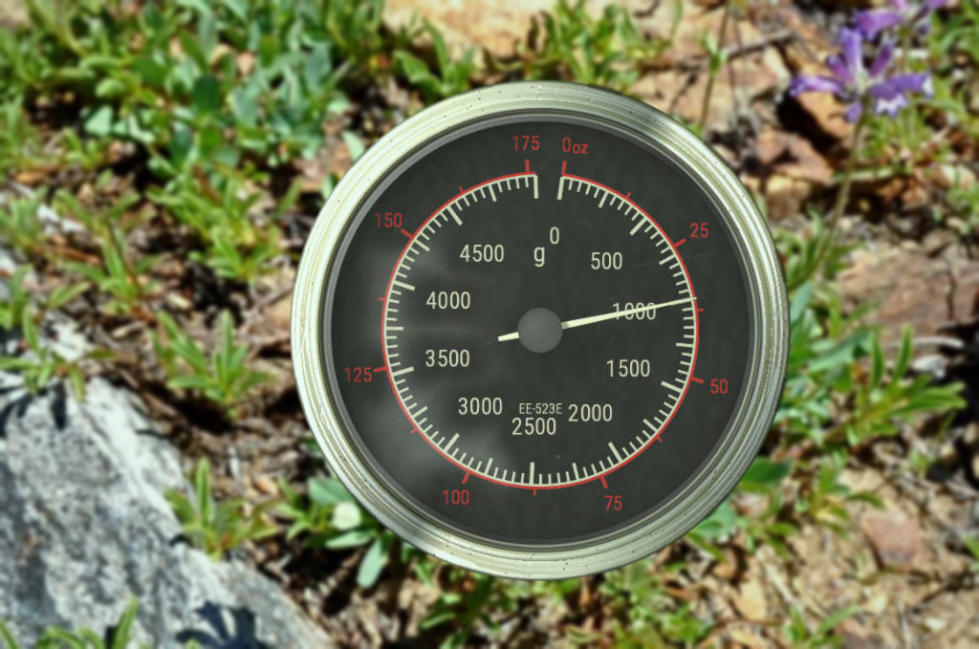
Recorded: 1000 g
